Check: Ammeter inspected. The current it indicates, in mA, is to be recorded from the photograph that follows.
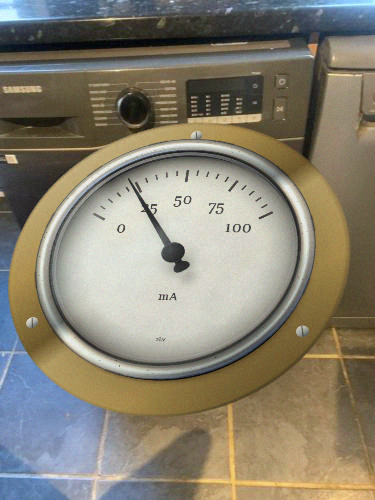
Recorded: 22.5 mA
